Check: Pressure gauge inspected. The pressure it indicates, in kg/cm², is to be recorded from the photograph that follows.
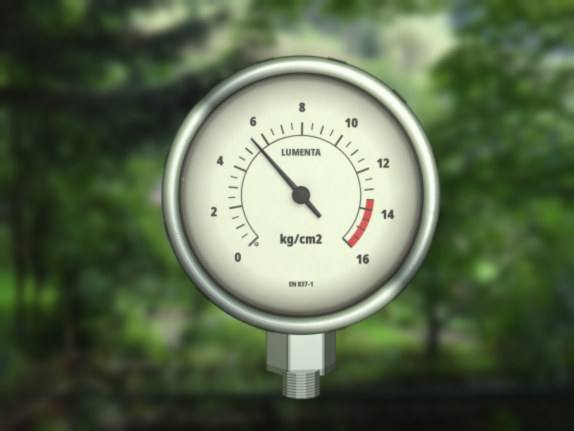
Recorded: 5.5 kg/cm²
